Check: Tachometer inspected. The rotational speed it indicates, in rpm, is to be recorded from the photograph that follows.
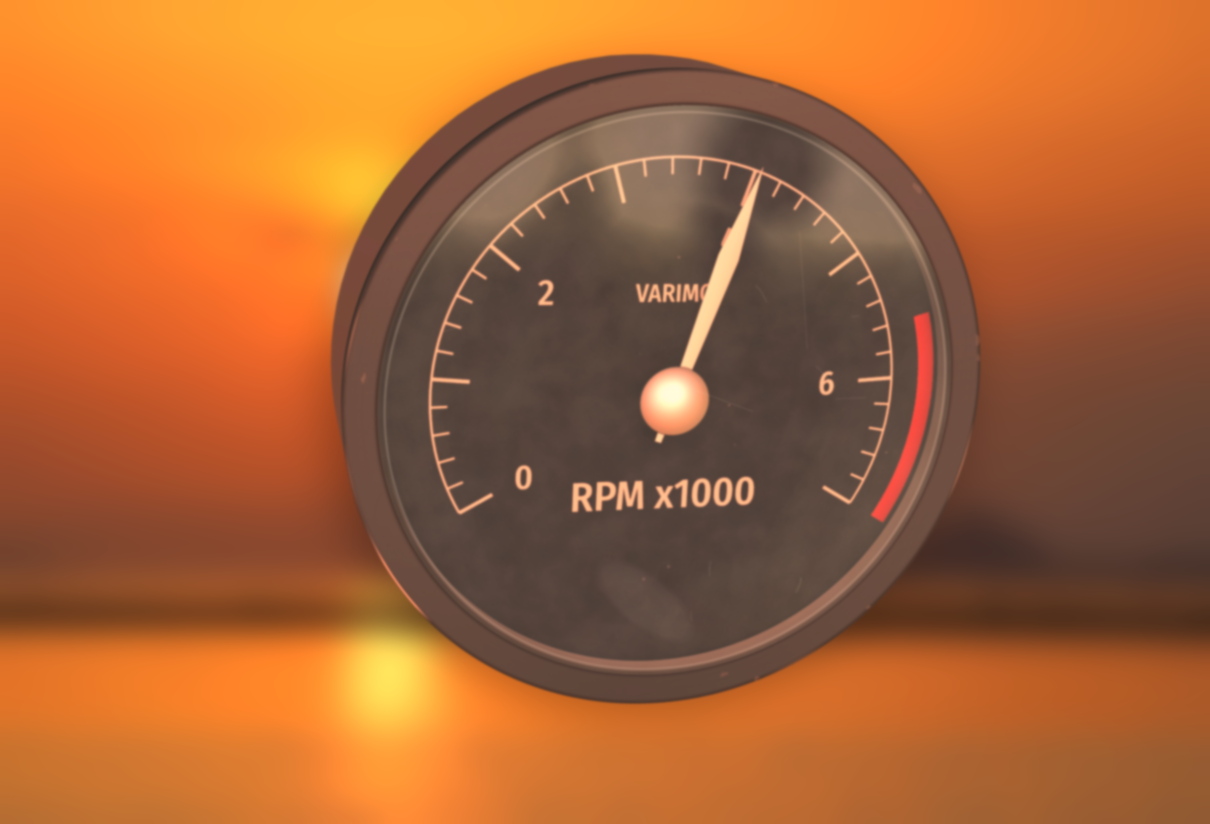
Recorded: 4000 rpm
